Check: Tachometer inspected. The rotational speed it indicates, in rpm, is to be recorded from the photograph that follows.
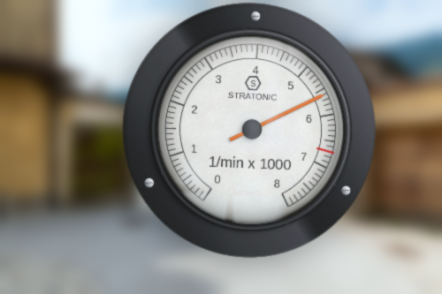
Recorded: 5600 rpm
